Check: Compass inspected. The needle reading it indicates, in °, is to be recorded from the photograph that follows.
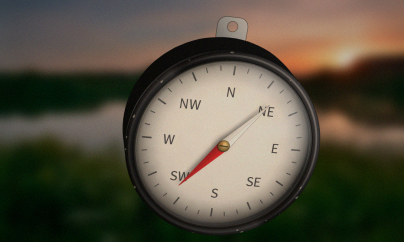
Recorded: 220 °
